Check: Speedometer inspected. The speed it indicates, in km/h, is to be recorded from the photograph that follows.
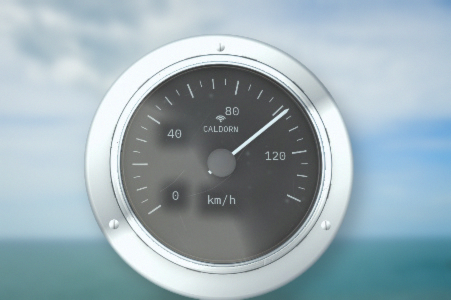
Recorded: 102.5 km/h
